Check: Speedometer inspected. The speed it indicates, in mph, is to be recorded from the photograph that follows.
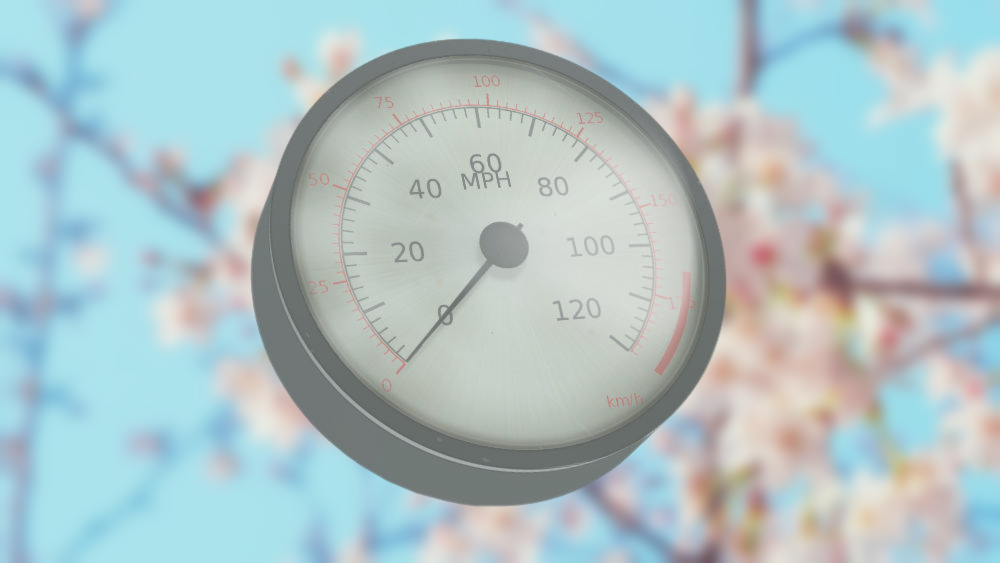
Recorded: 0 mph
